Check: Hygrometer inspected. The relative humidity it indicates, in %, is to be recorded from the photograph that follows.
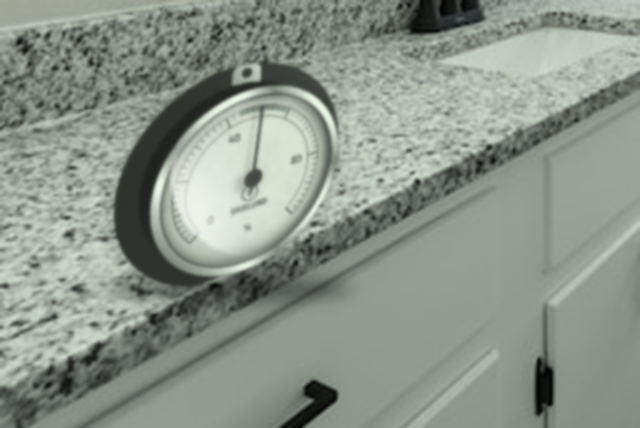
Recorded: 50 %
